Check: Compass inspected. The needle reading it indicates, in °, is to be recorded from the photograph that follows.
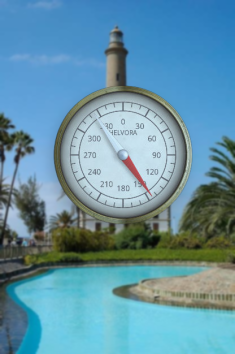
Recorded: 145 °
